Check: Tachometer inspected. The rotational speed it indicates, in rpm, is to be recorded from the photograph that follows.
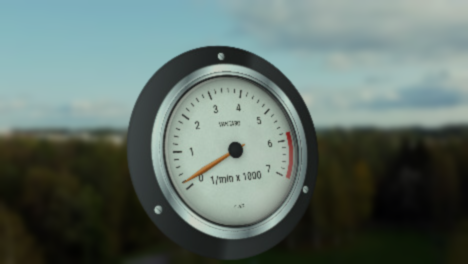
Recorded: 200 rpm
